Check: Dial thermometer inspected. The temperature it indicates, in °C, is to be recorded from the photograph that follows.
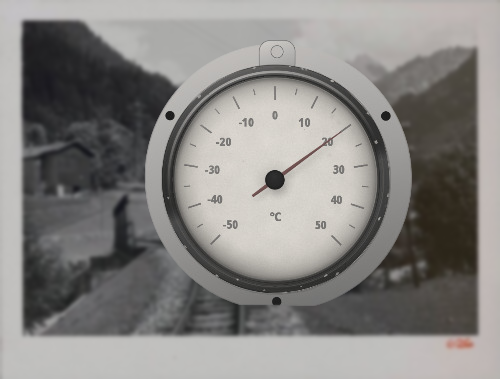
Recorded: 20 °C
